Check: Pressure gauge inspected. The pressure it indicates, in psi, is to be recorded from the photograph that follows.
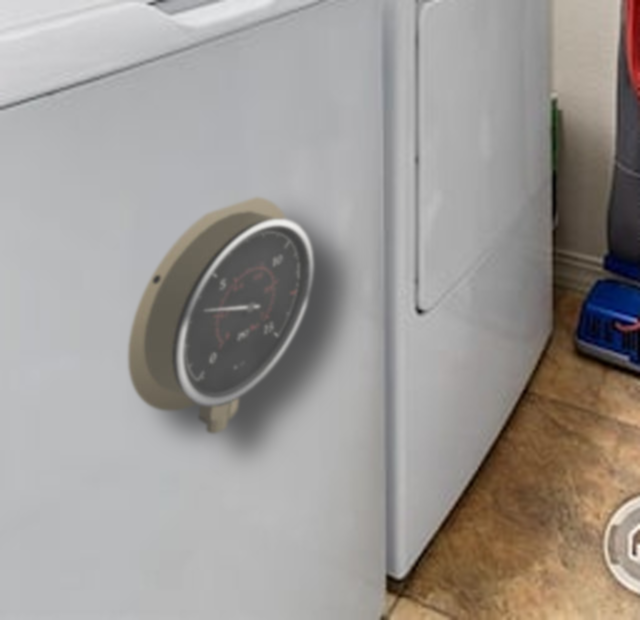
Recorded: 3.5 psi
